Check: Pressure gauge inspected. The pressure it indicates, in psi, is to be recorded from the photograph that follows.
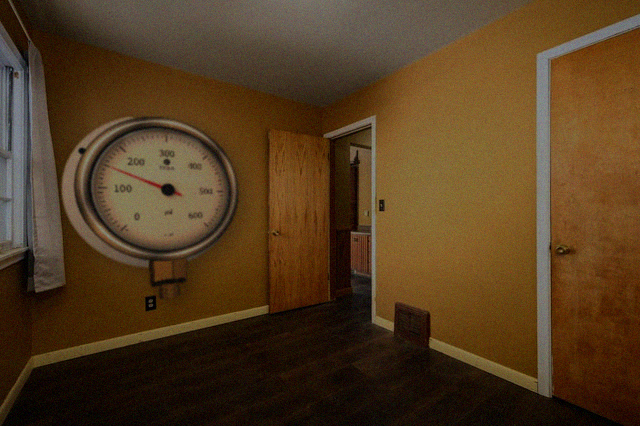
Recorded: 150 psi
